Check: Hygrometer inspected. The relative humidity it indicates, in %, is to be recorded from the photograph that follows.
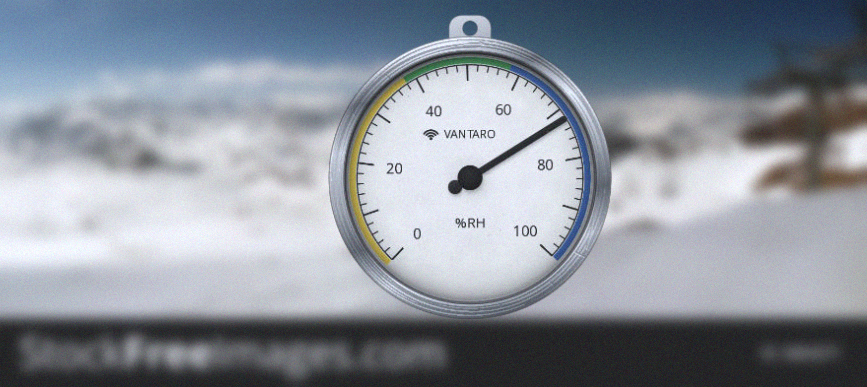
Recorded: 72 %
